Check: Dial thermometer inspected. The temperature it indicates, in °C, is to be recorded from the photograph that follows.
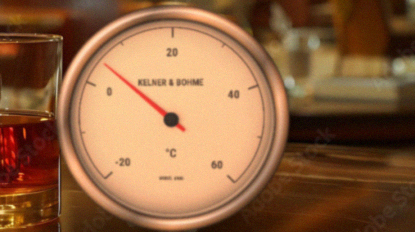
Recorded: 5 °C
